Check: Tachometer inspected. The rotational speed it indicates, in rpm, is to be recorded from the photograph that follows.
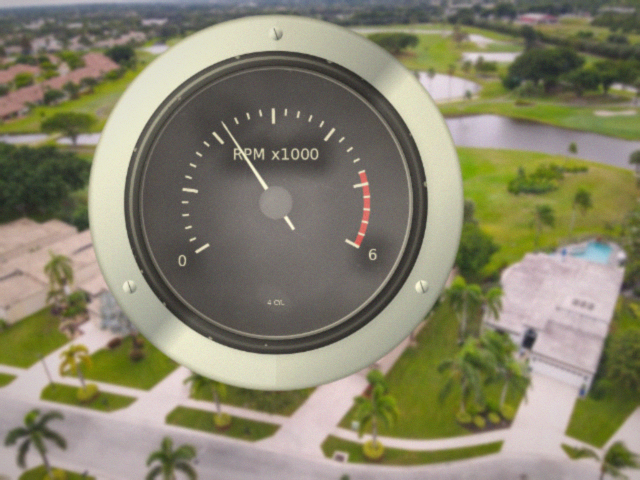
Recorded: 2200 rpm
